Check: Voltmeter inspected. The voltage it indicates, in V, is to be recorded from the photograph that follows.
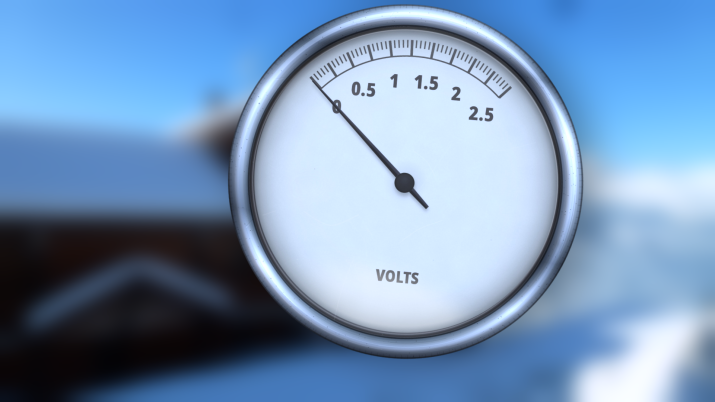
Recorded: 0 V
